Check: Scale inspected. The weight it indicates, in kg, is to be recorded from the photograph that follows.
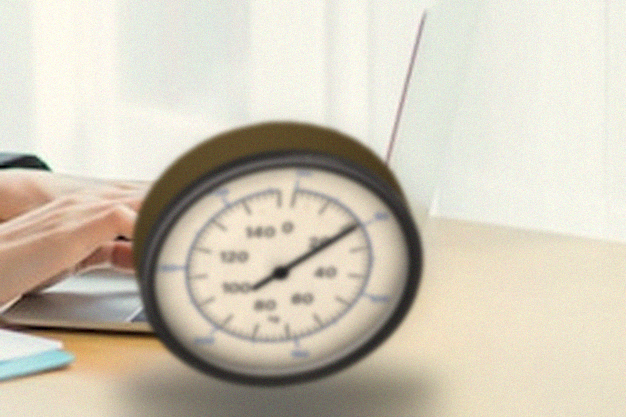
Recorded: 20 kg
